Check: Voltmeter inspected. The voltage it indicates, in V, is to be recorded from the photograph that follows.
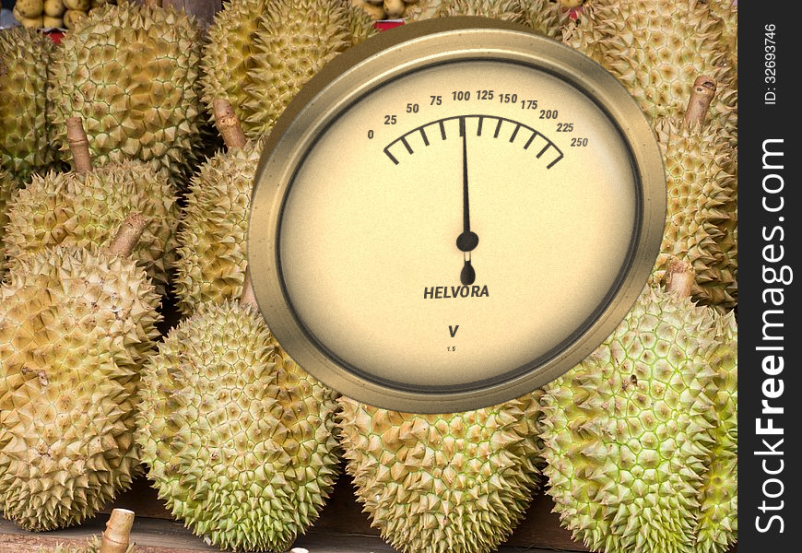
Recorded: 100 V
